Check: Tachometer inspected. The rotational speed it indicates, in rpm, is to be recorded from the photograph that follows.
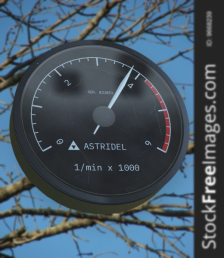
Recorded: 3800 rpm
